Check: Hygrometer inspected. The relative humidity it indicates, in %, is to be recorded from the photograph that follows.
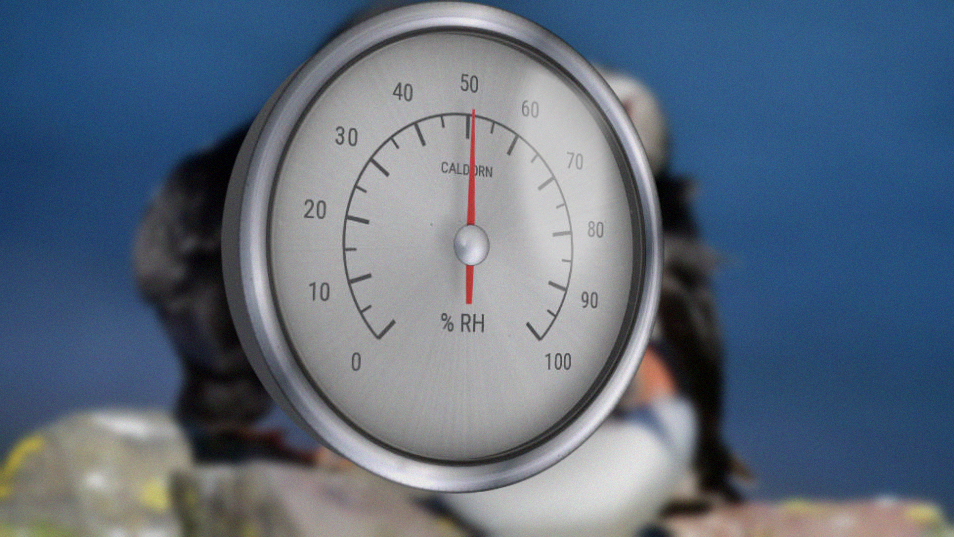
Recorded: 50 %
